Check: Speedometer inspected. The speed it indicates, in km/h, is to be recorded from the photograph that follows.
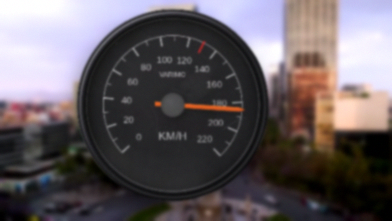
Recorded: 185 km/h
